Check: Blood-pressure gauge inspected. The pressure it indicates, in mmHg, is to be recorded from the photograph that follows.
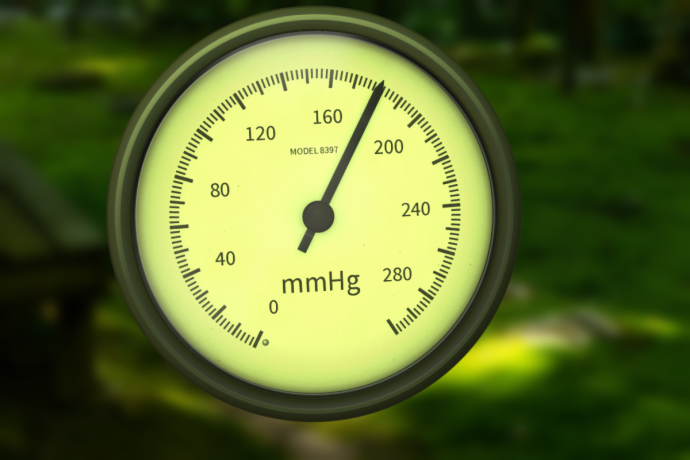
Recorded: 180 mmHg
